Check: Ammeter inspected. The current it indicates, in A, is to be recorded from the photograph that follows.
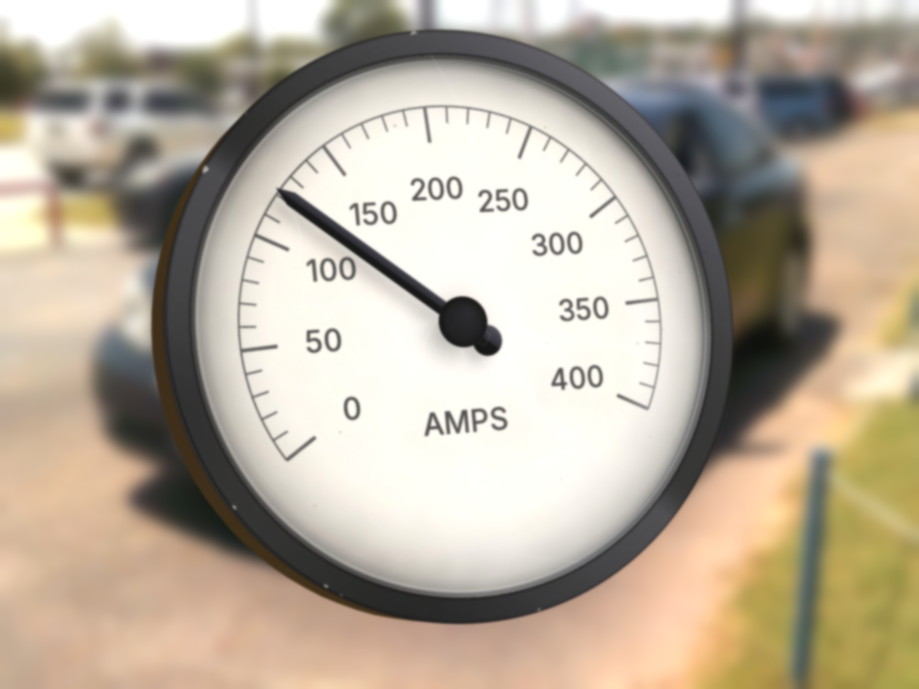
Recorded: 120 A
